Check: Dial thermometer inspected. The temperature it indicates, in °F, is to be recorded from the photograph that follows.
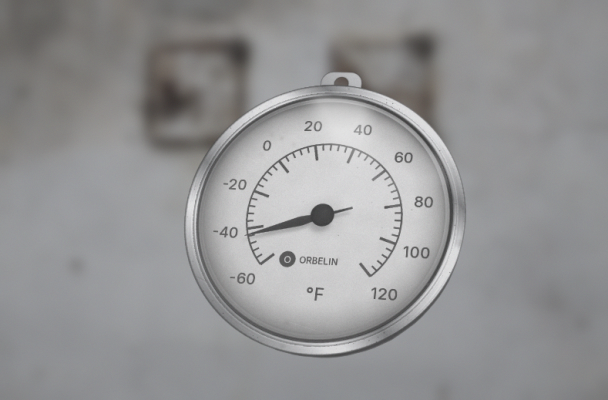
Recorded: -44 °F
